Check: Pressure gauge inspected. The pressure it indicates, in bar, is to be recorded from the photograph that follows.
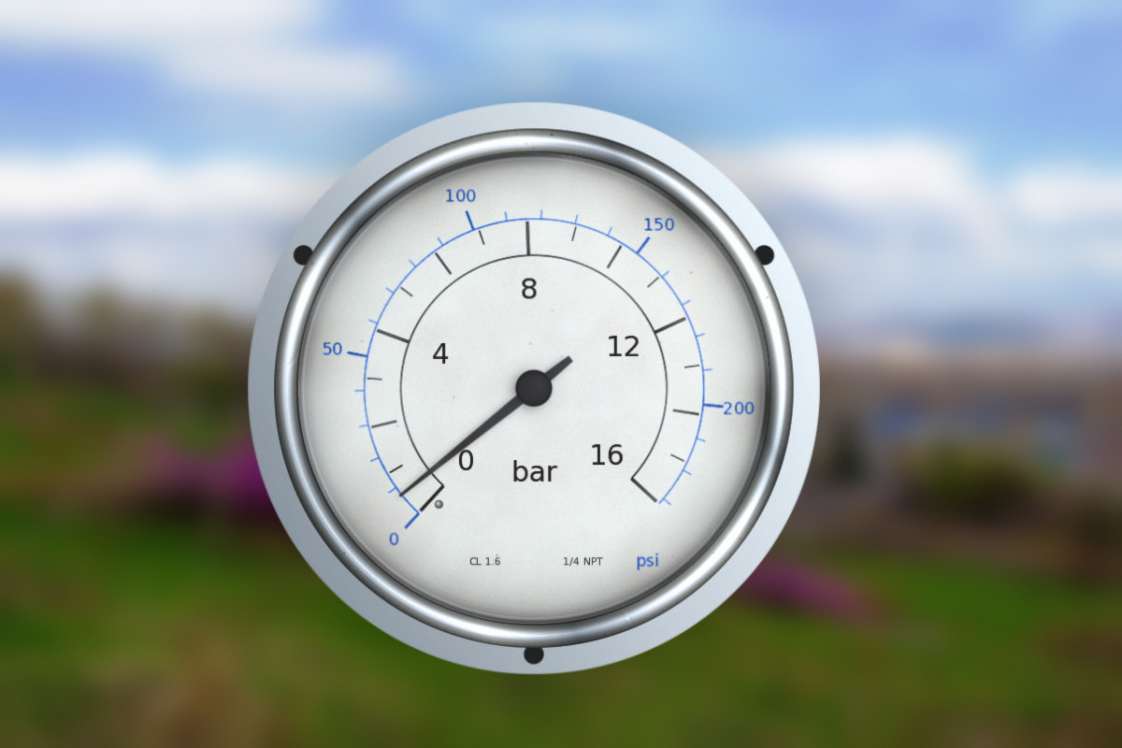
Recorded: 0.5 bar
